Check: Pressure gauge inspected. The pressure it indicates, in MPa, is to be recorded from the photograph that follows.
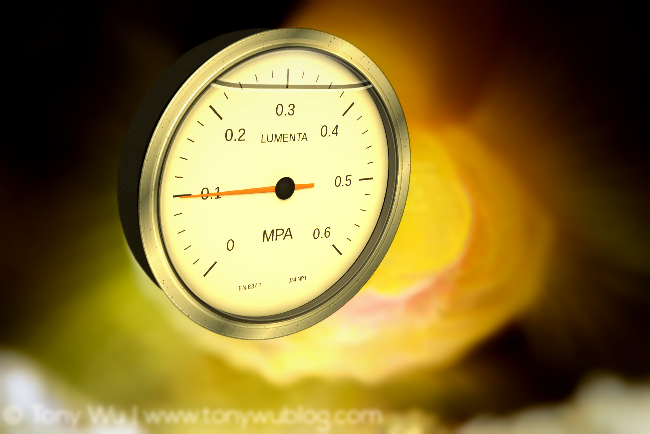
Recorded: 0.1 MPa
